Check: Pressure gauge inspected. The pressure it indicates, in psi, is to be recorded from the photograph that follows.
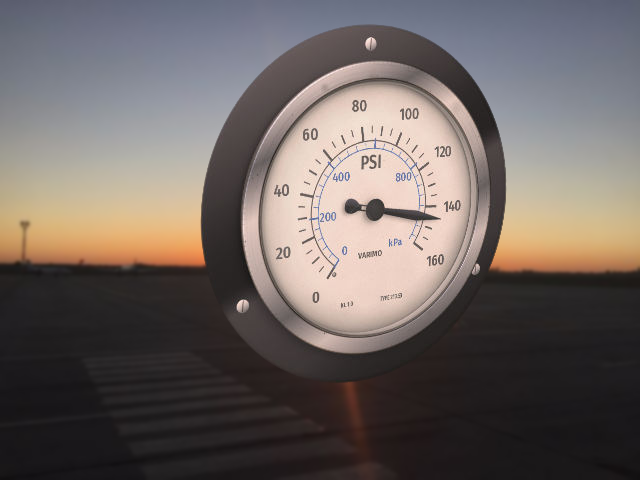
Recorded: 145 psi
